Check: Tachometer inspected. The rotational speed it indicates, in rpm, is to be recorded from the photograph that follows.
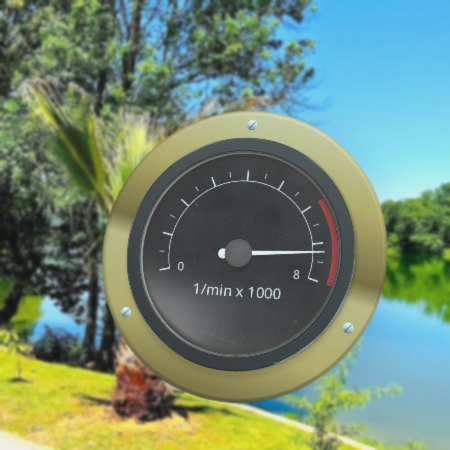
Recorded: 7250 rpm
